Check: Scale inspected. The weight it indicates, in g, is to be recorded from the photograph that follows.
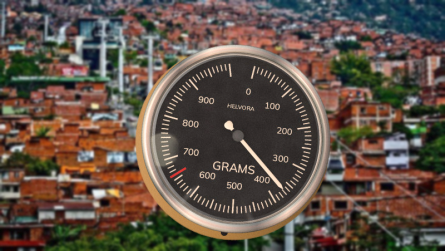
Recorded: 370 g
